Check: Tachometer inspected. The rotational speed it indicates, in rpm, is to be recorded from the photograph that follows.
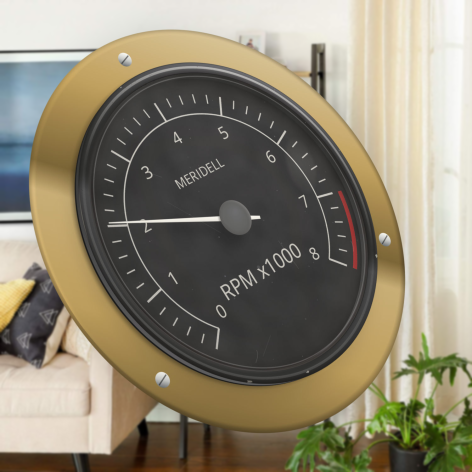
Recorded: 2000 rpm
